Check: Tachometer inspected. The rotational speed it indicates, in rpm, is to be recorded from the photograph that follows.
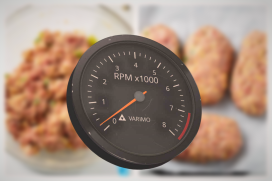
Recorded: 200 rpm
